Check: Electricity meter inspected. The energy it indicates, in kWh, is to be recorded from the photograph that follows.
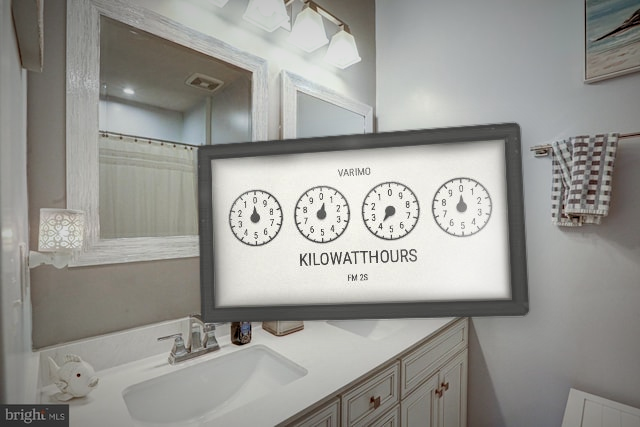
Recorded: 40 kWh
